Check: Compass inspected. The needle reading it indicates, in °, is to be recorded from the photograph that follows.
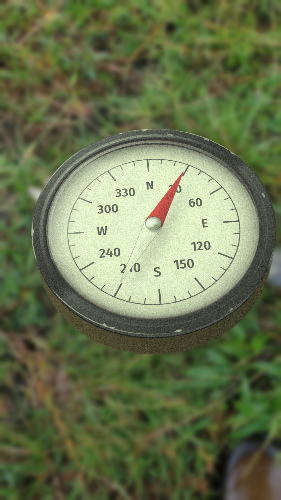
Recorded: 30 °
